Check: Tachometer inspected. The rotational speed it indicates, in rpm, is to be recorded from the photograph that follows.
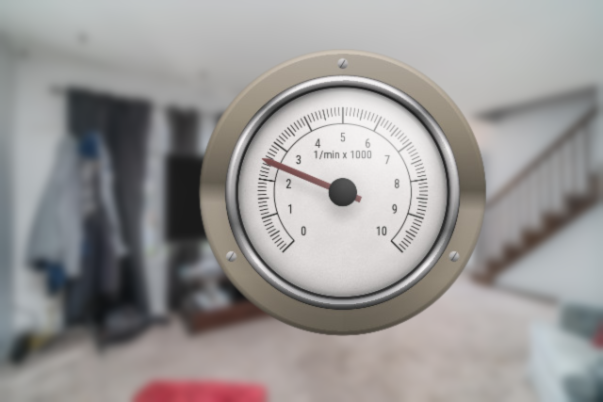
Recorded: 2500 rpm
